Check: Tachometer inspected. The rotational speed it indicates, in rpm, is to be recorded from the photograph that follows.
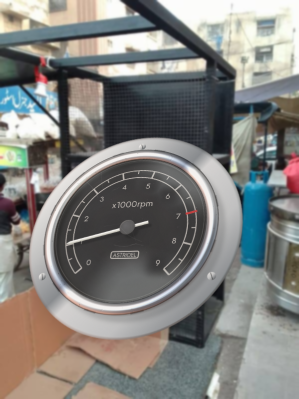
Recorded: 1000 rpm
